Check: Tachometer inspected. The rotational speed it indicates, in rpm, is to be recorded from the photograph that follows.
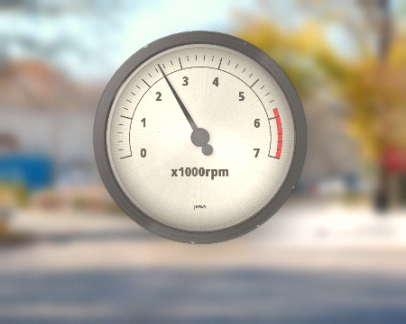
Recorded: 2500 rpm
